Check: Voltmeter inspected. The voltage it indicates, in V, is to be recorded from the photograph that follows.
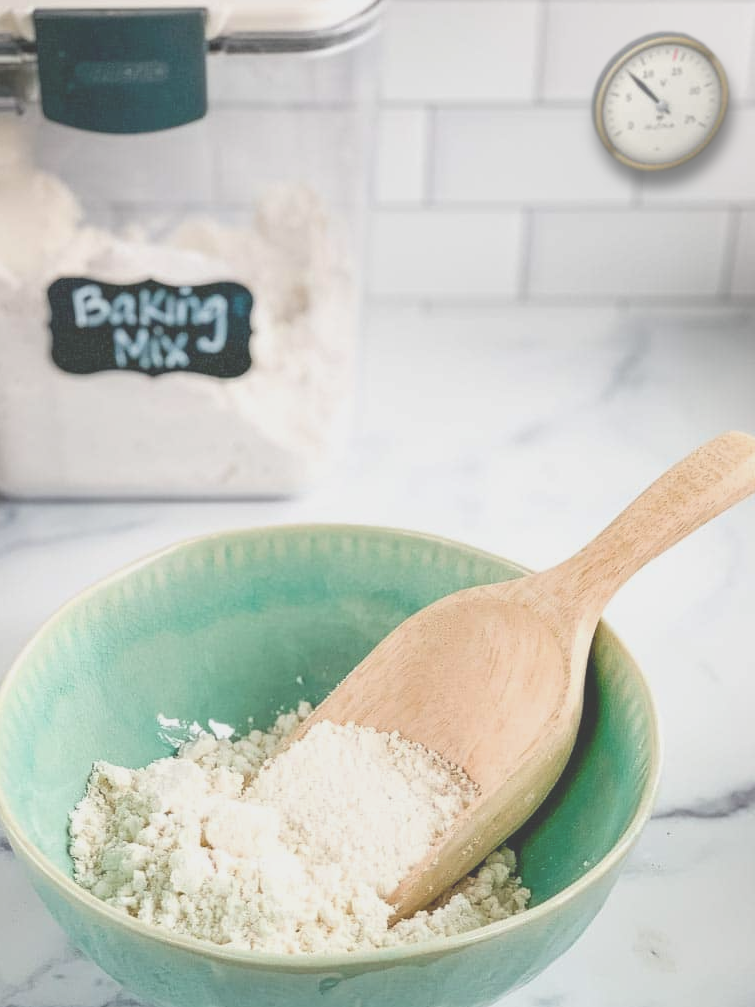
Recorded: 8 V
